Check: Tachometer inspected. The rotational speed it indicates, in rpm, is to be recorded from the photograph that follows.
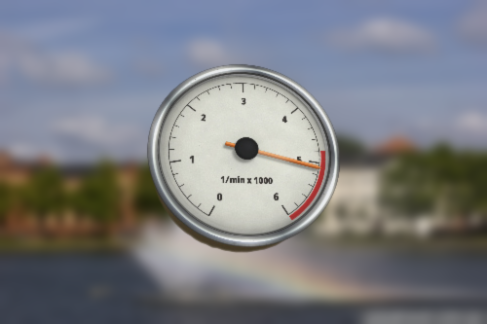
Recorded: 5100 rpm
